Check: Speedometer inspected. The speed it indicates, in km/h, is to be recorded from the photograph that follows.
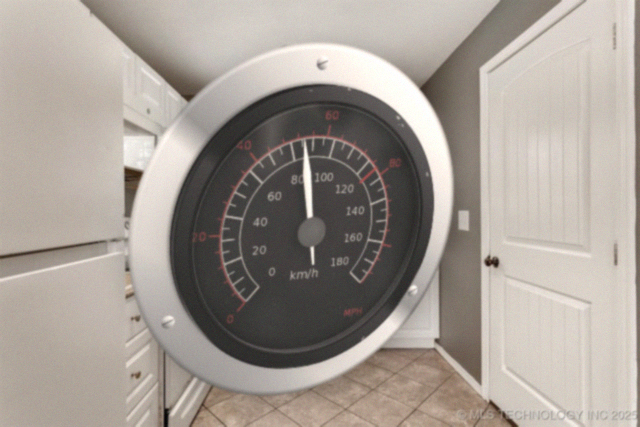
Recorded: 85 km/h
